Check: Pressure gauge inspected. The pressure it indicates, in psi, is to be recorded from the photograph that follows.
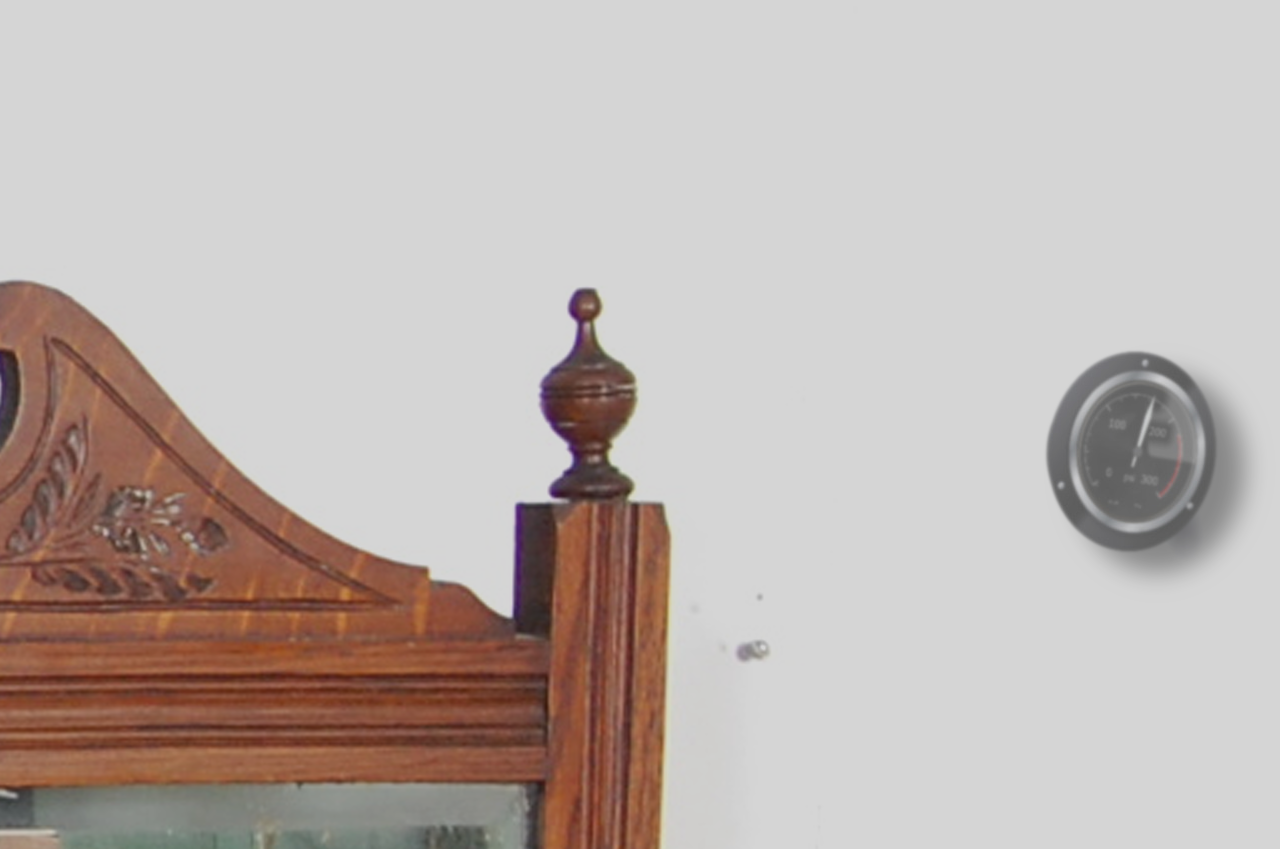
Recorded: 160 psi
